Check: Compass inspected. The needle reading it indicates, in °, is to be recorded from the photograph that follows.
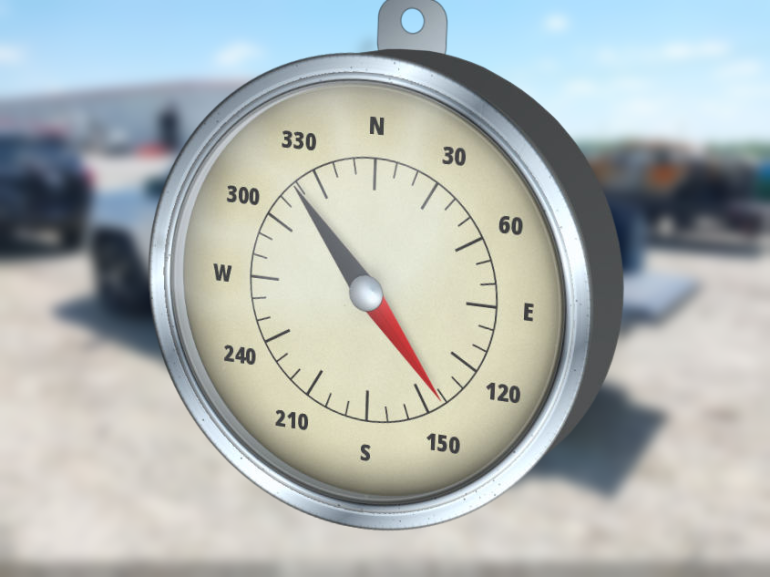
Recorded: 140 °
